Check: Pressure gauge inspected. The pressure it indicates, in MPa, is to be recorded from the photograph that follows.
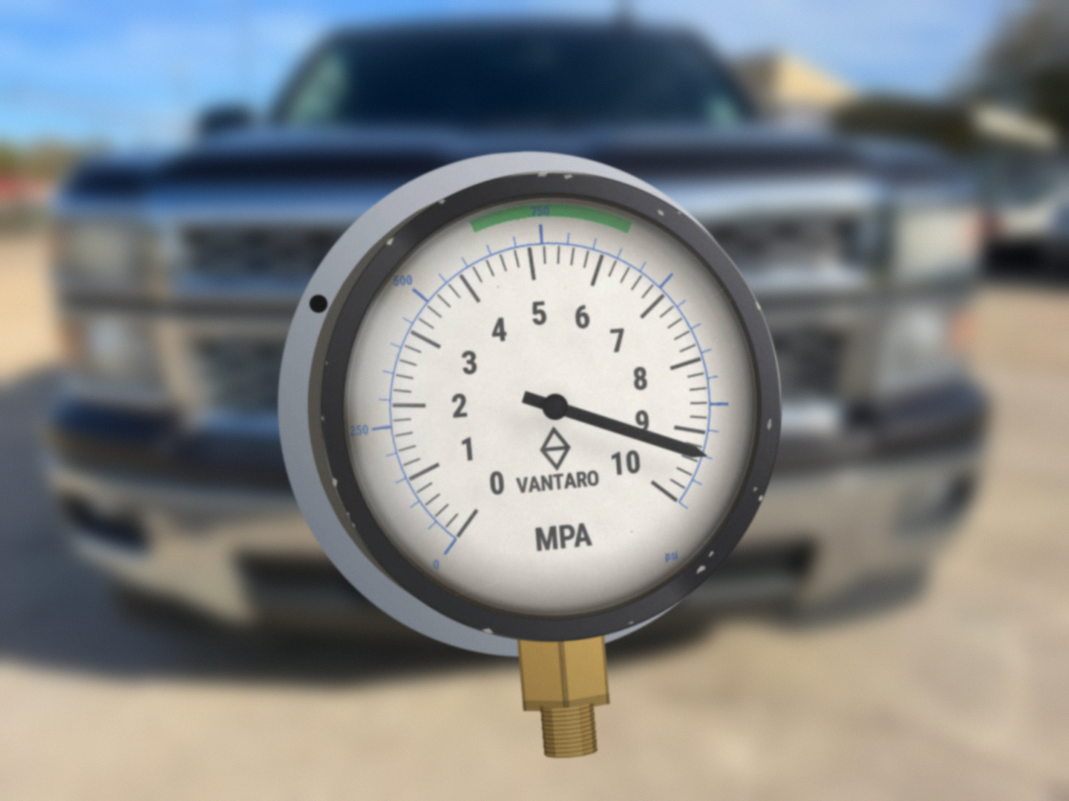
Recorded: 9.3 MPa
